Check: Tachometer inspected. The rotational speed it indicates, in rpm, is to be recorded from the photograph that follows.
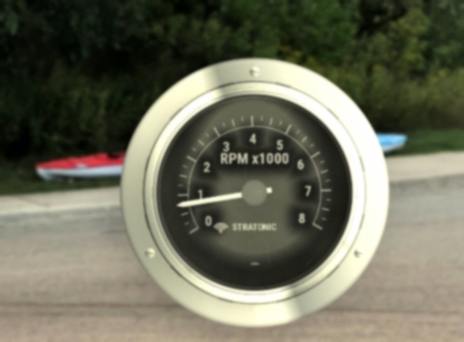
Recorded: 750 rpm
